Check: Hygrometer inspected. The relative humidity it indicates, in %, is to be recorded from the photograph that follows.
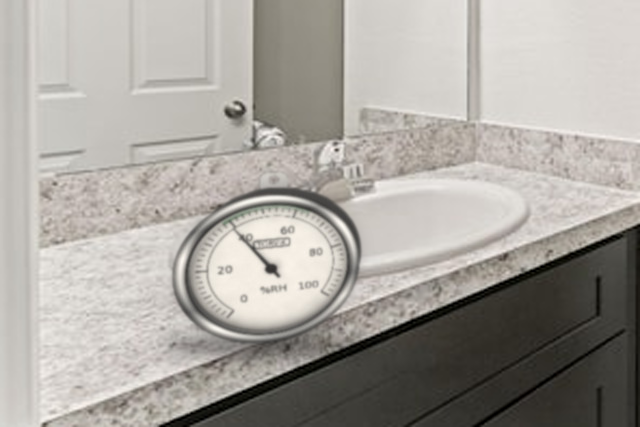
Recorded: 40 %
